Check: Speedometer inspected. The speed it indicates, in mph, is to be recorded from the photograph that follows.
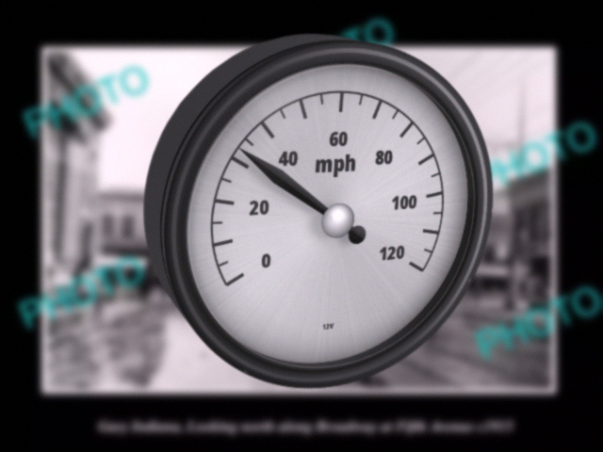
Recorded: 32.5 mph
